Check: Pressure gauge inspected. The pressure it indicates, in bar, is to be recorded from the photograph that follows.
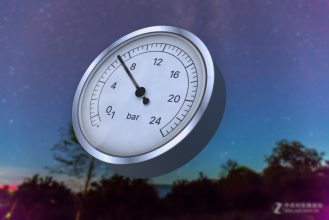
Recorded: 7 bar
